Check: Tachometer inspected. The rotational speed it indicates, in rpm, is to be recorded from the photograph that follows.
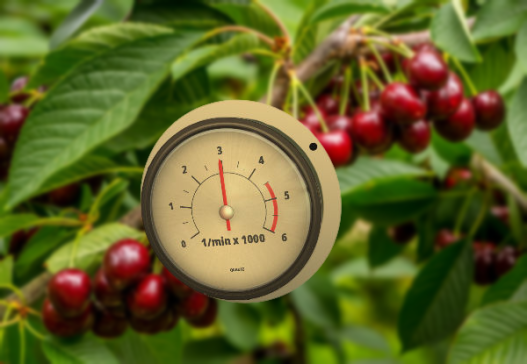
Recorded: 3000 rpm
